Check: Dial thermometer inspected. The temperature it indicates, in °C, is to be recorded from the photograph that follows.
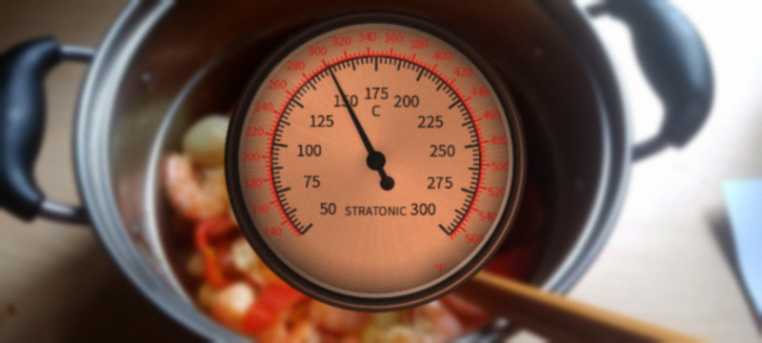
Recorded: 150 °C
